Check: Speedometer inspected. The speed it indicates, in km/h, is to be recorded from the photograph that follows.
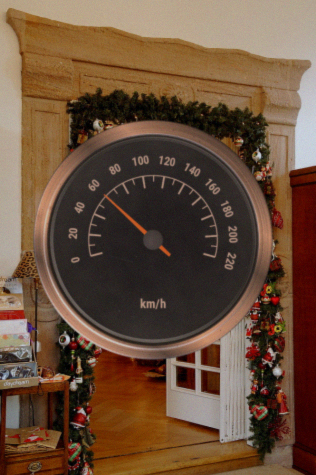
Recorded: 60 km/h
